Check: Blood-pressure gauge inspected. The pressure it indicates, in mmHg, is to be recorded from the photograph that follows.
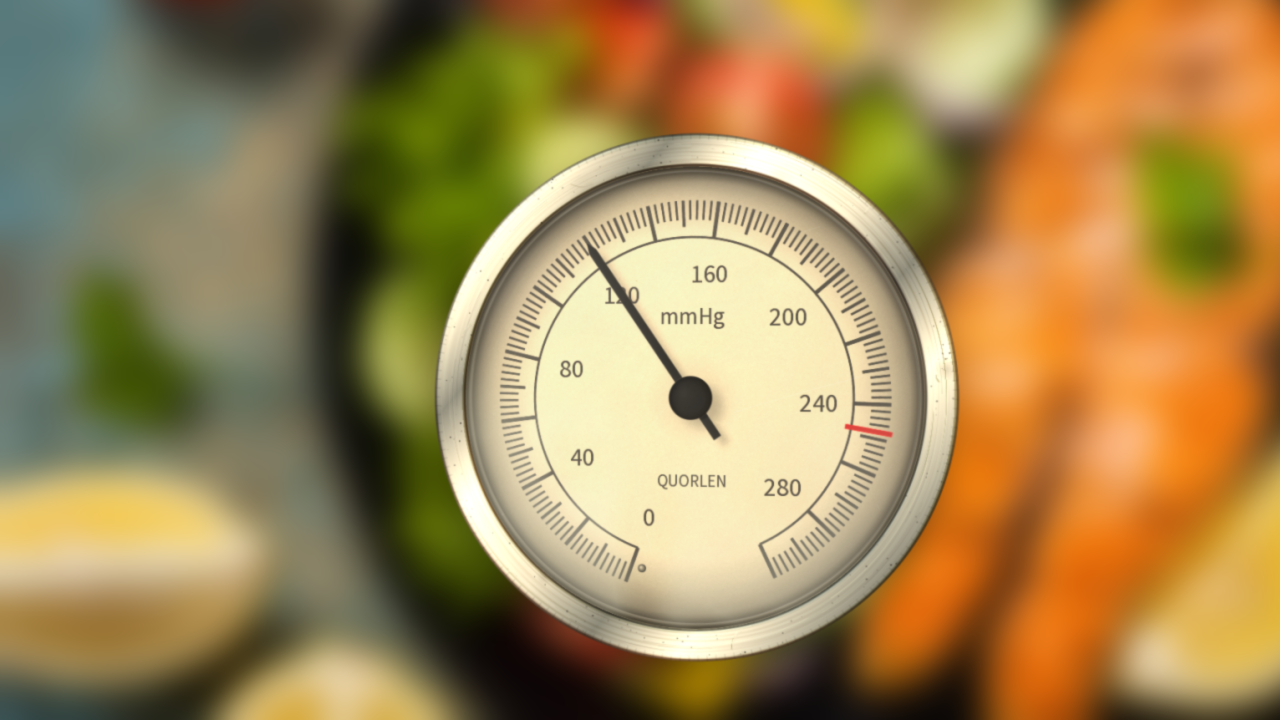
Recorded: 120 mmHg
